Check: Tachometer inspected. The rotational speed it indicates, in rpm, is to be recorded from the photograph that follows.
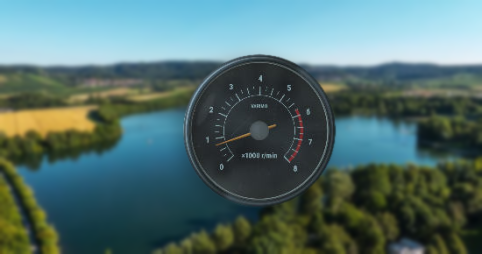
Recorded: 750 rpm
